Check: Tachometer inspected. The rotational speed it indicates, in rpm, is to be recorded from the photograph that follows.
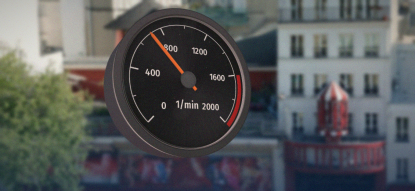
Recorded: 700 rpm
